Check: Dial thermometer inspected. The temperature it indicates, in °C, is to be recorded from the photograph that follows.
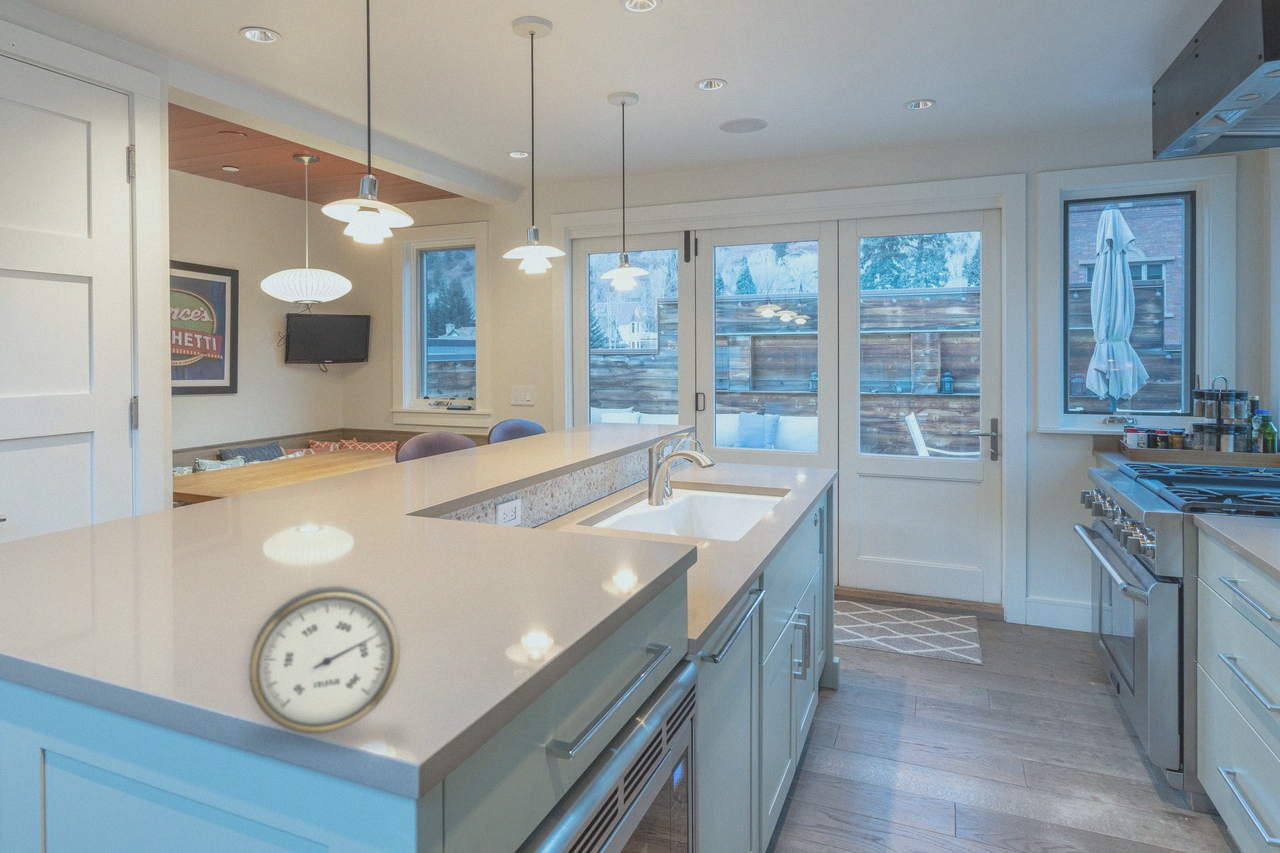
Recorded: 237.5 °C
